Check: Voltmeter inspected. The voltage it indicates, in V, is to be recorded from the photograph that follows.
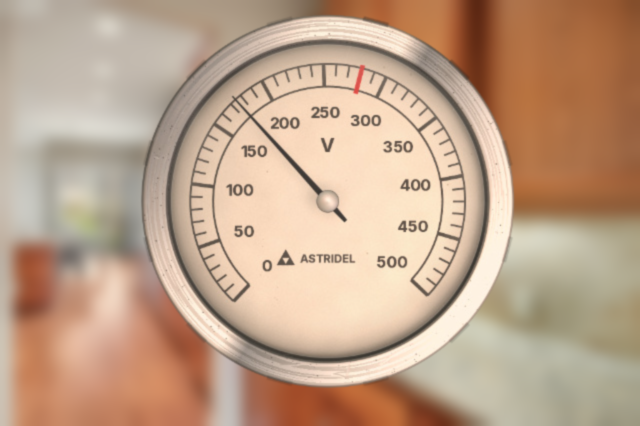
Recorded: 175 V
